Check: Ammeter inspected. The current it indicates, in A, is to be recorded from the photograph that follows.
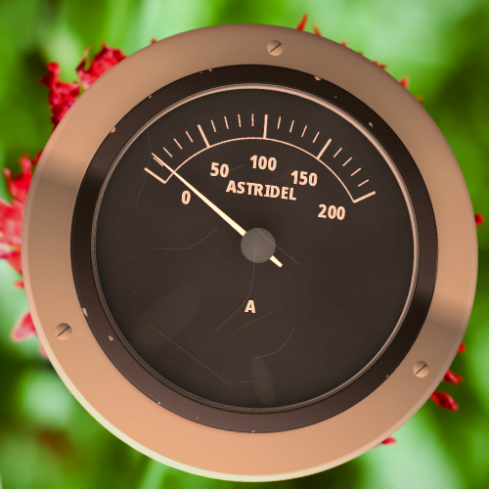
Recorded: 10 A
